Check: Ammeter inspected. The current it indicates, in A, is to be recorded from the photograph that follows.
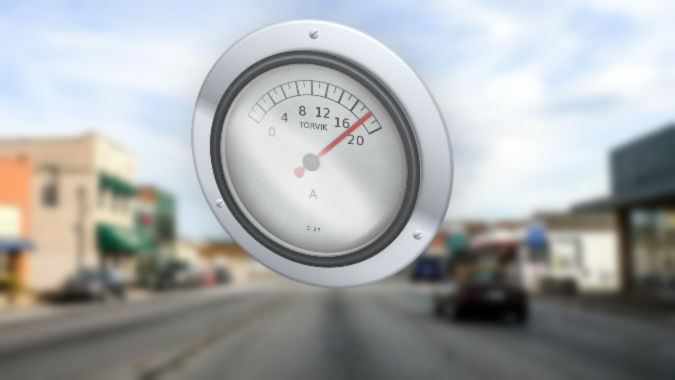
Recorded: 18 A
